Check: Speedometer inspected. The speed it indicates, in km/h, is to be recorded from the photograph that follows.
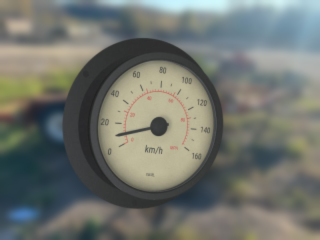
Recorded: 10 km/h
